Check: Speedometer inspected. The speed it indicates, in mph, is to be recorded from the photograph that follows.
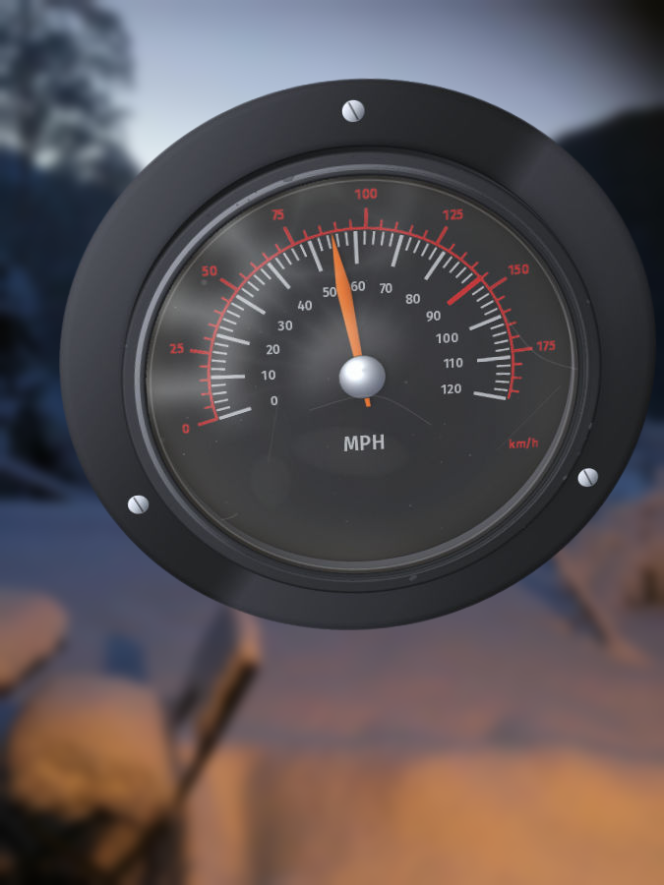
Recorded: 55 mph
